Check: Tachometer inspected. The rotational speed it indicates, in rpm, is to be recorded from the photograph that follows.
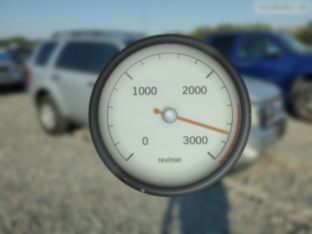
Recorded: 2700 rpm
